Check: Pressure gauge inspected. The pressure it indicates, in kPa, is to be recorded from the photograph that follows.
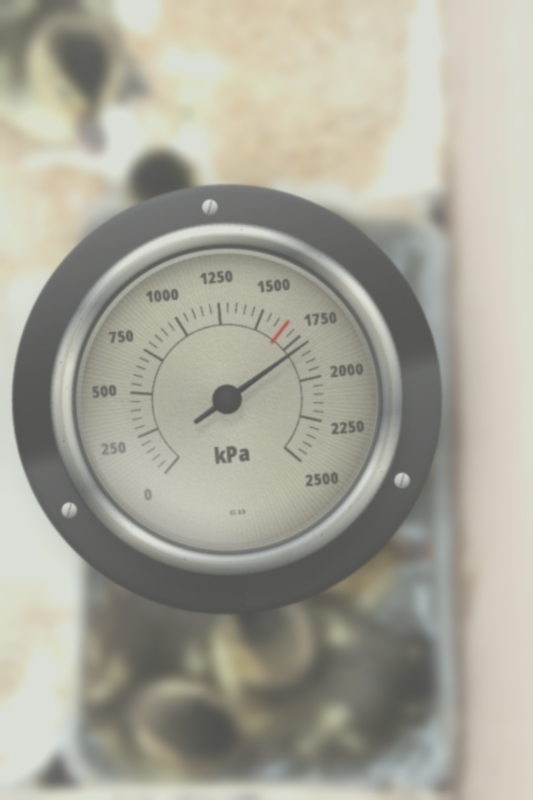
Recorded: 1800 kPa
